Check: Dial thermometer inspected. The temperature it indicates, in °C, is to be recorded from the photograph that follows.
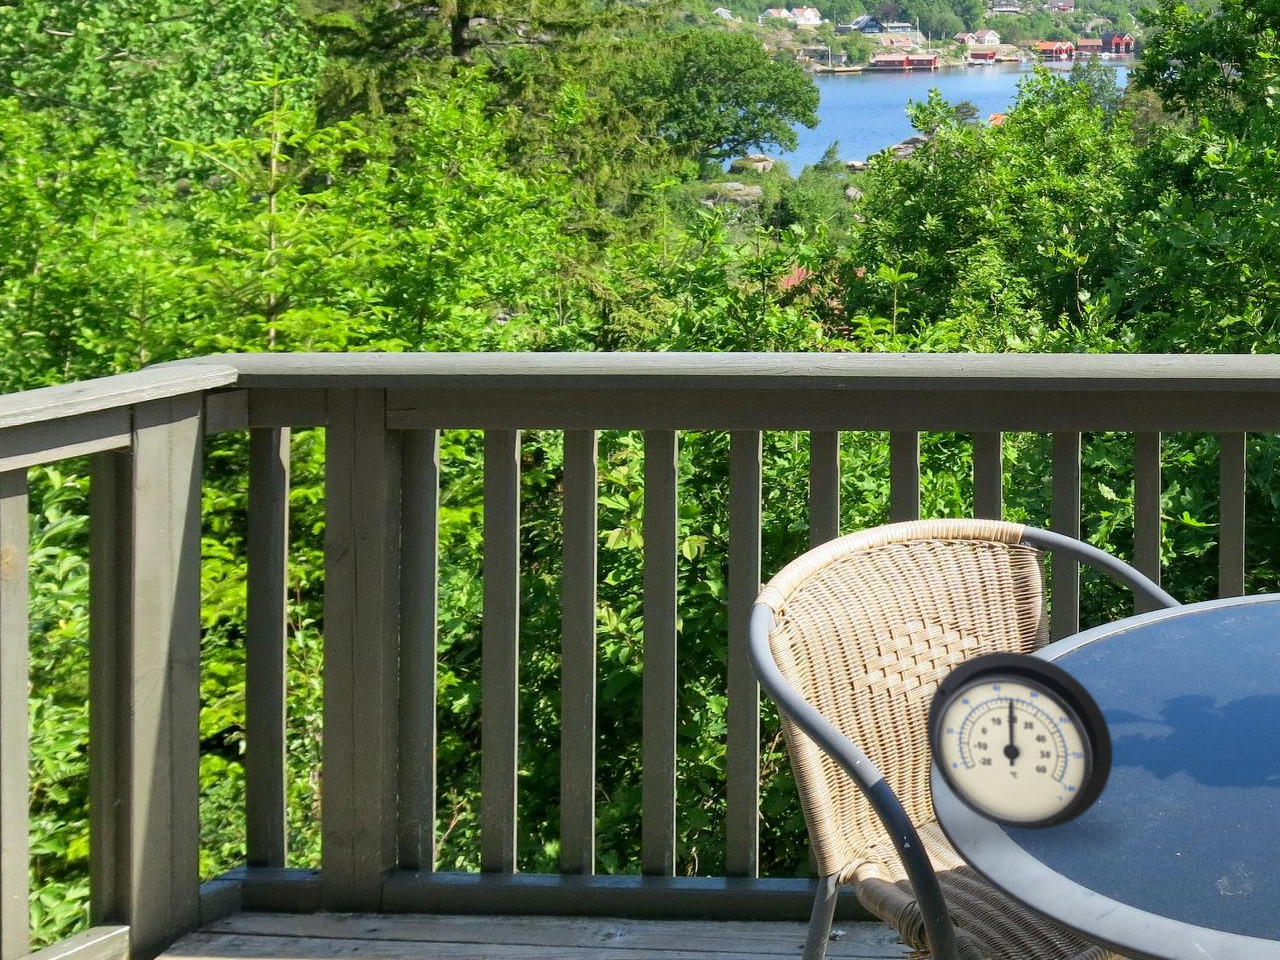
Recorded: 20 °C
